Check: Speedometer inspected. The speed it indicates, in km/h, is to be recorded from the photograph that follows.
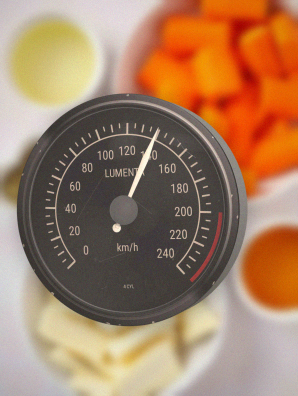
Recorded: 140 km/h
